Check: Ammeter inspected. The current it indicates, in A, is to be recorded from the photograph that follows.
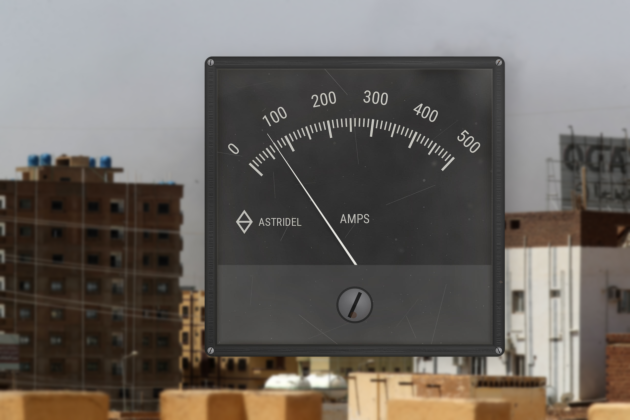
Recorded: 70 A
